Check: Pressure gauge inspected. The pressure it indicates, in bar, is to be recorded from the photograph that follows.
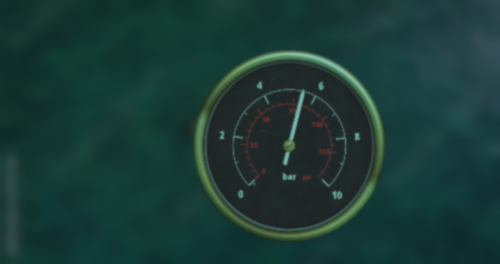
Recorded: 5.5 bar
